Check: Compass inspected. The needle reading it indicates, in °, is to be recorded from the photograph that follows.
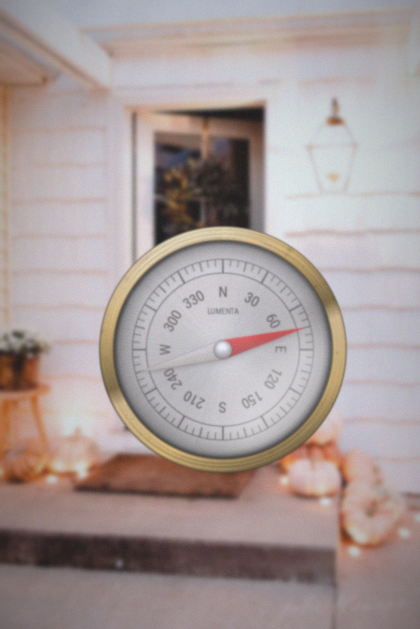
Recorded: 75 °
